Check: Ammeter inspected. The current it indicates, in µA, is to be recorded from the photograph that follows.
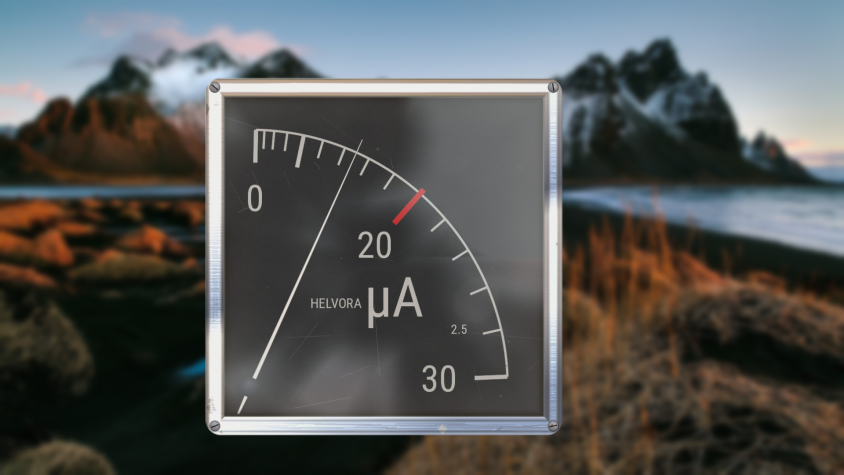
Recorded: 15 µA
